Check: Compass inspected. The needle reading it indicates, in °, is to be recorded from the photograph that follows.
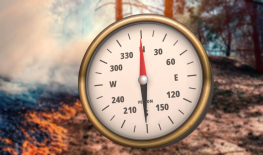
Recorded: 0 °
